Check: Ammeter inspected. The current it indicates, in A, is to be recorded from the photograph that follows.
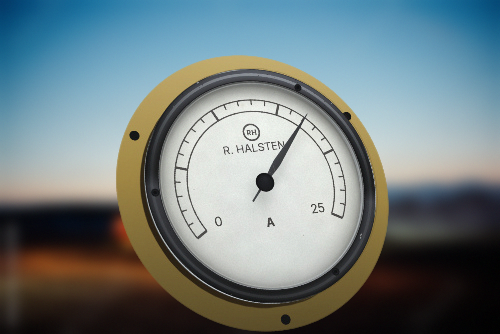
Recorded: 17 A
